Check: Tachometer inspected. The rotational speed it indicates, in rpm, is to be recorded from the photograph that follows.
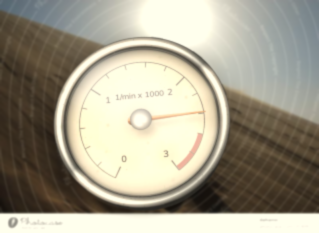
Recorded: 2400 rpm
